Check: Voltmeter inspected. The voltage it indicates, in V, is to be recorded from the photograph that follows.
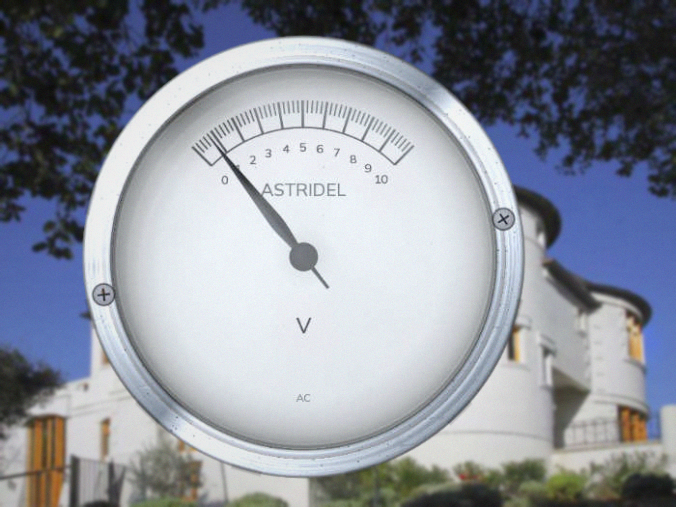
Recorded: 0.8 V
